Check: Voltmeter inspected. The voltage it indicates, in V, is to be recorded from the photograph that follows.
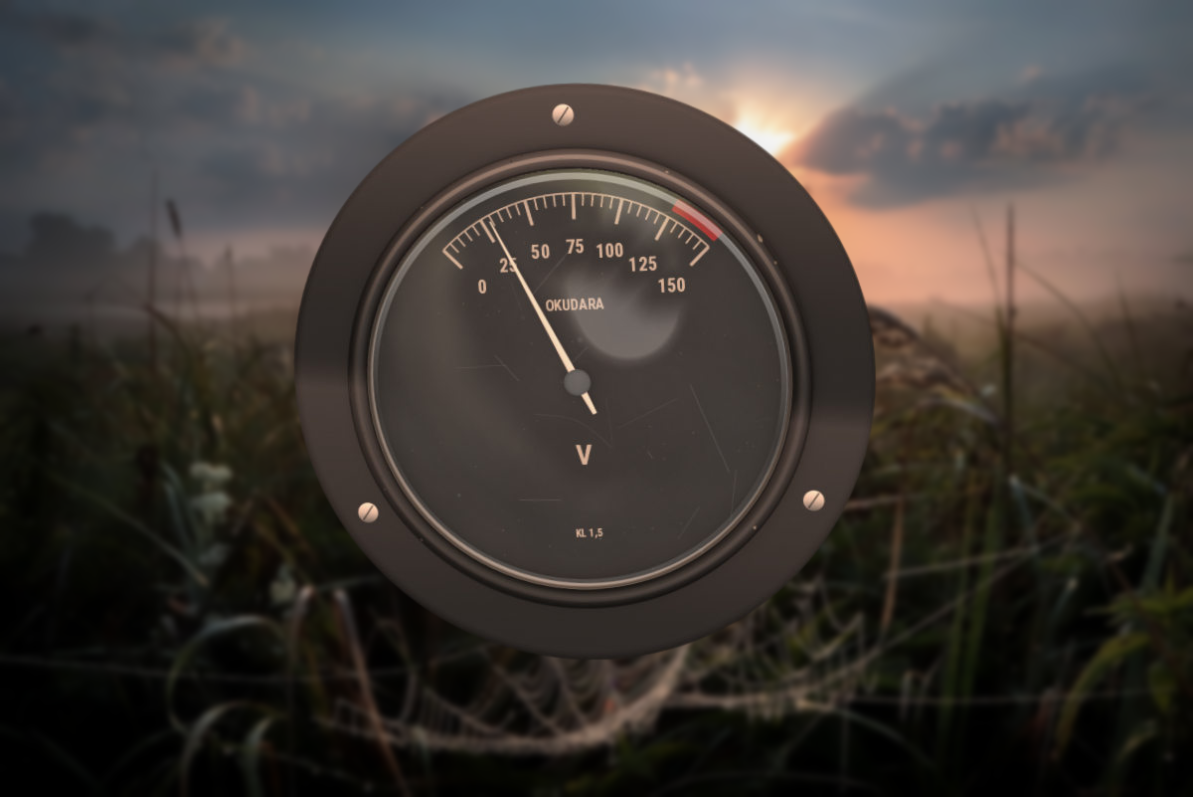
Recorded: 30 V
